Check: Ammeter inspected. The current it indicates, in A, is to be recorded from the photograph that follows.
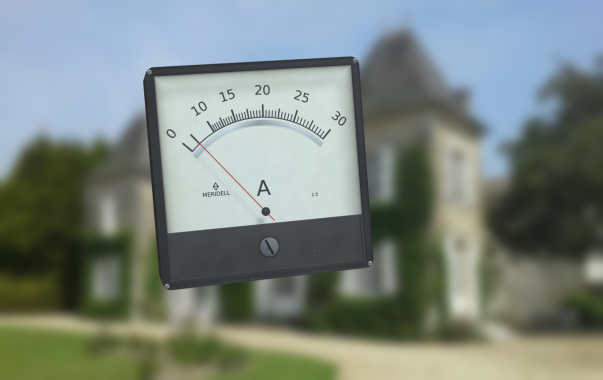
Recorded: 5 A
